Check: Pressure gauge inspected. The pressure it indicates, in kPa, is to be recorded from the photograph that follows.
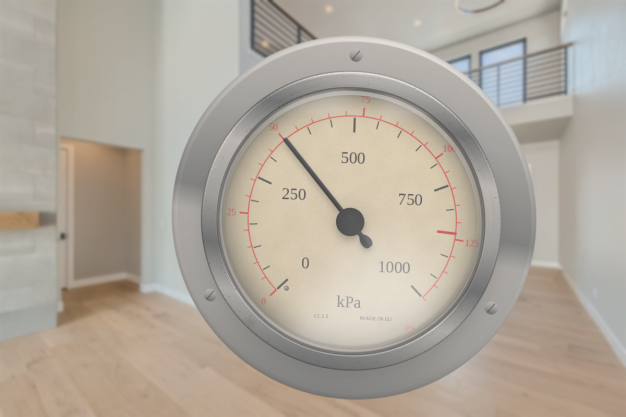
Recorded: 350 kPa
